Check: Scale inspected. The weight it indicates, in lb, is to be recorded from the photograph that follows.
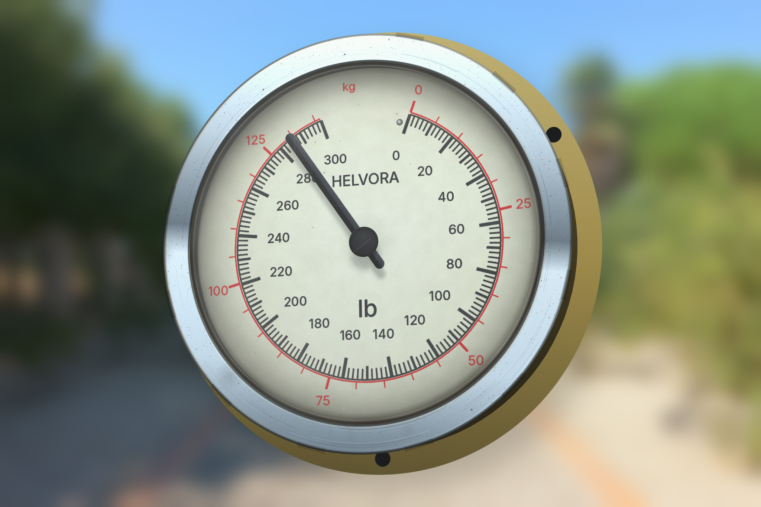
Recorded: 286 lb
